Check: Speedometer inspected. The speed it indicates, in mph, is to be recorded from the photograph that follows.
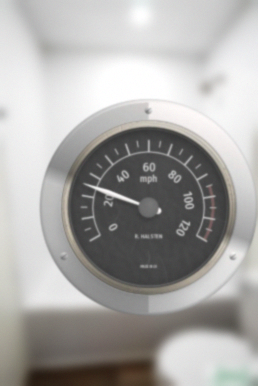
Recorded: 25 mph
